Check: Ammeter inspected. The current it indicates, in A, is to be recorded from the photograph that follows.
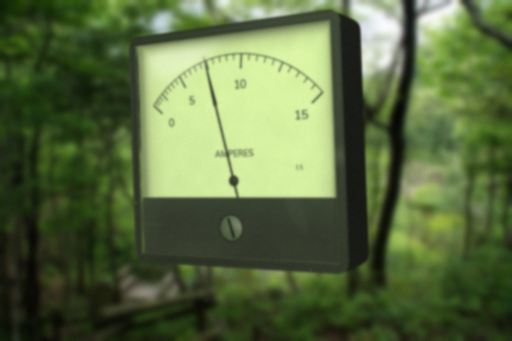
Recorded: 7.5 A
